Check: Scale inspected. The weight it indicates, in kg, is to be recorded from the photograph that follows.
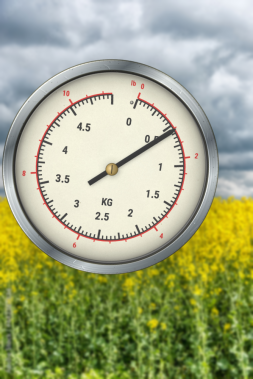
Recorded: 0.55 kg
